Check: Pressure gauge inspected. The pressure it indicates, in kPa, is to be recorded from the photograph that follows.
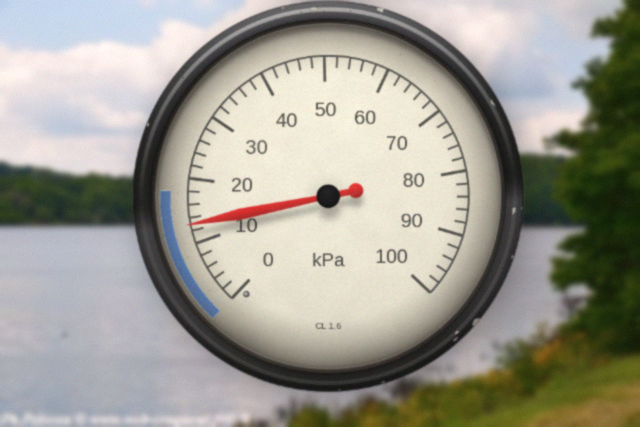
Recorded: 13 kPa
